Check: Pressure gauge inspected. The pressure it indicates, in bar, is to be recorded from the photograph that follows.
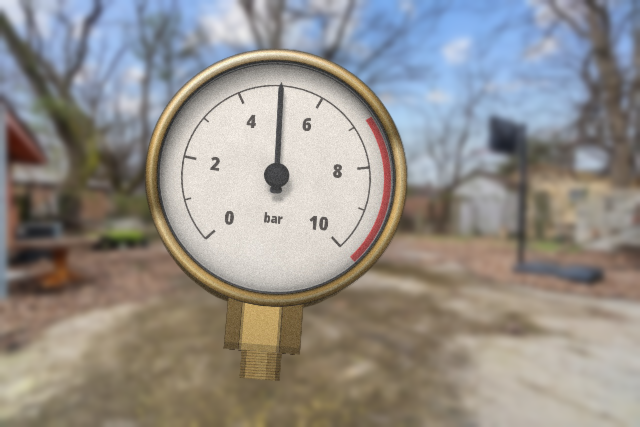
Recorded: 5 bar
